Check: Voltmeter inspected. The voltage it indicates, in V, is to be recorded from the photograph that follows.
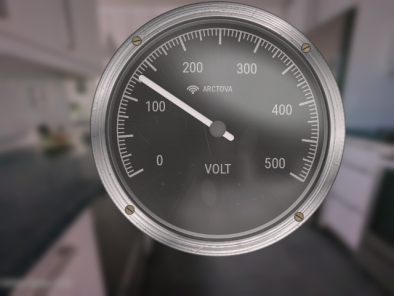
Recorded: 130 V
